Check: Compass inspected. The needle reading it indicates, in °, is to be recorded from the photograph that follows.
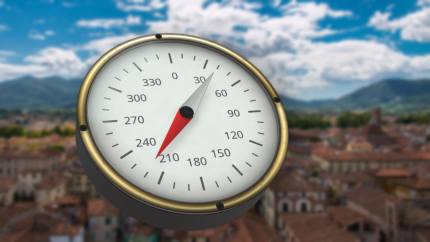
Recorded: 220 °
